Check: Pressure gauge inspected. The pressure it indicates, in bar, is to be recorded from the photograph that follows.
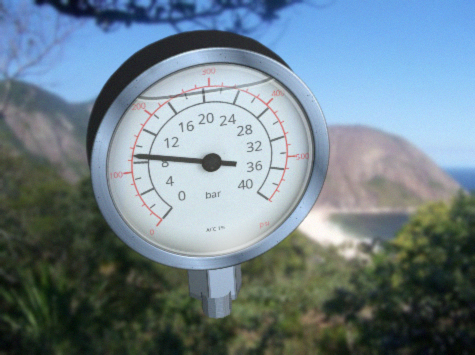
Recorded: 9 bar
